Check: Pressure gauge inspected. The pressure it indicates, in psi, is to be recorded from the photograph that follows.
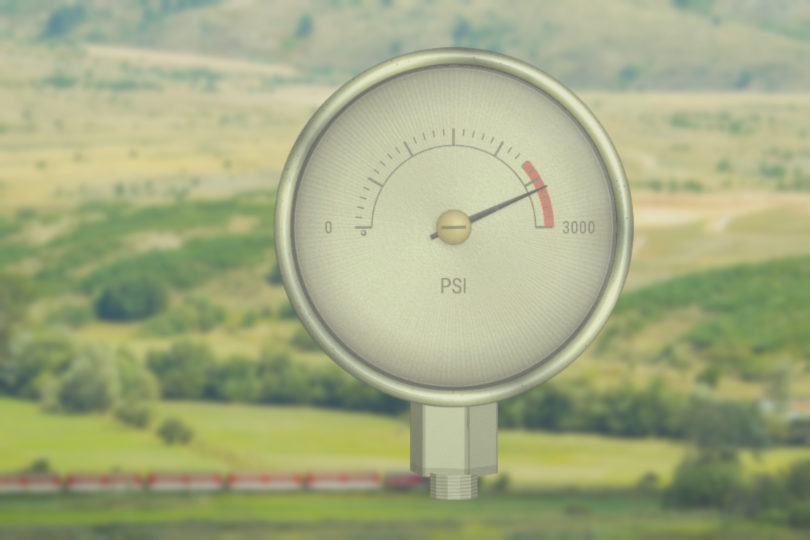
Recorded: 2600 psi
